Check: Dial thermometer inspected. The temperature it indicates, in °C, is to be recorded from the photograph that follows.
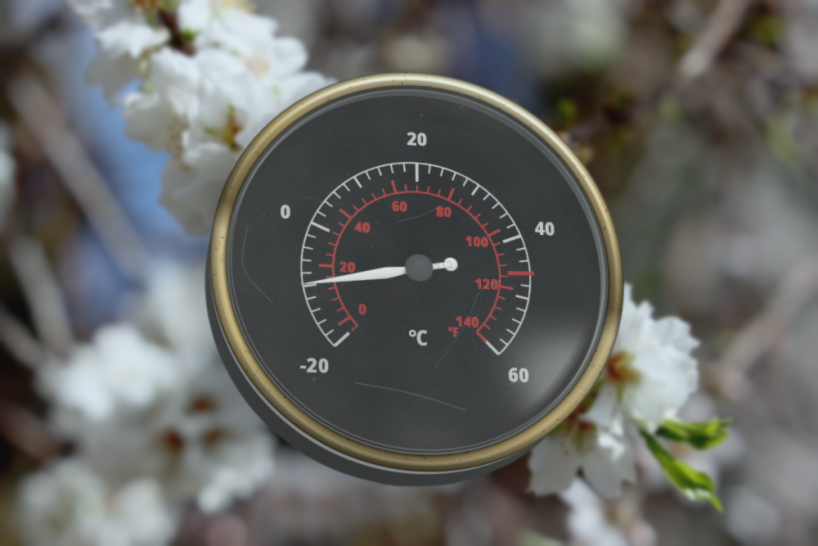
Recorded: -10 °C
